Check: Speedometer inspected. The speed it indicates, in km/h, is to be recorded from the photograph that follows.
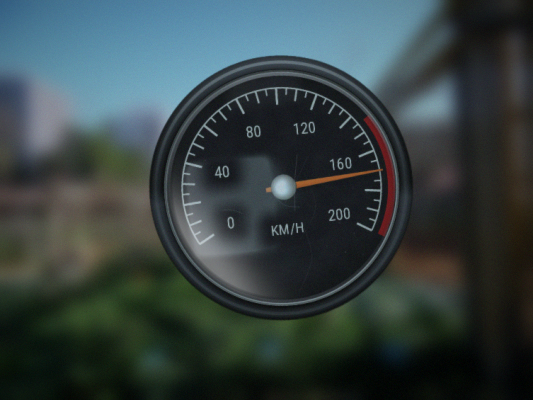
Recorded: 170 km/h
